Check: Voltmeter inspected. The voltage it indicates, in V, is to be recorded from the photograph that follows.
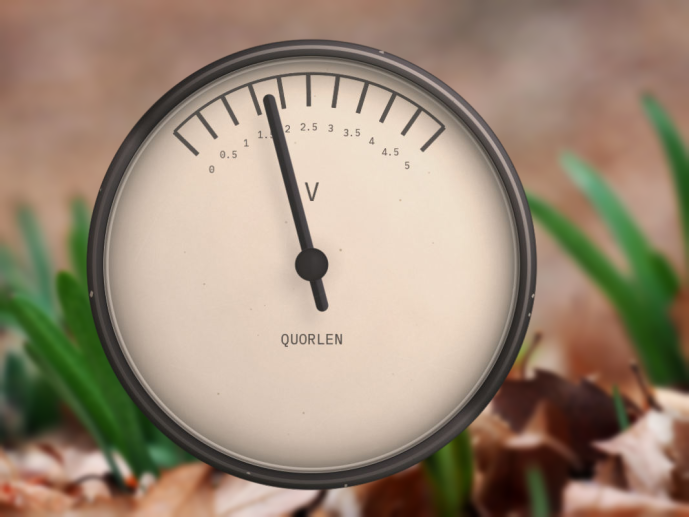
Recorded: 1.75 V
